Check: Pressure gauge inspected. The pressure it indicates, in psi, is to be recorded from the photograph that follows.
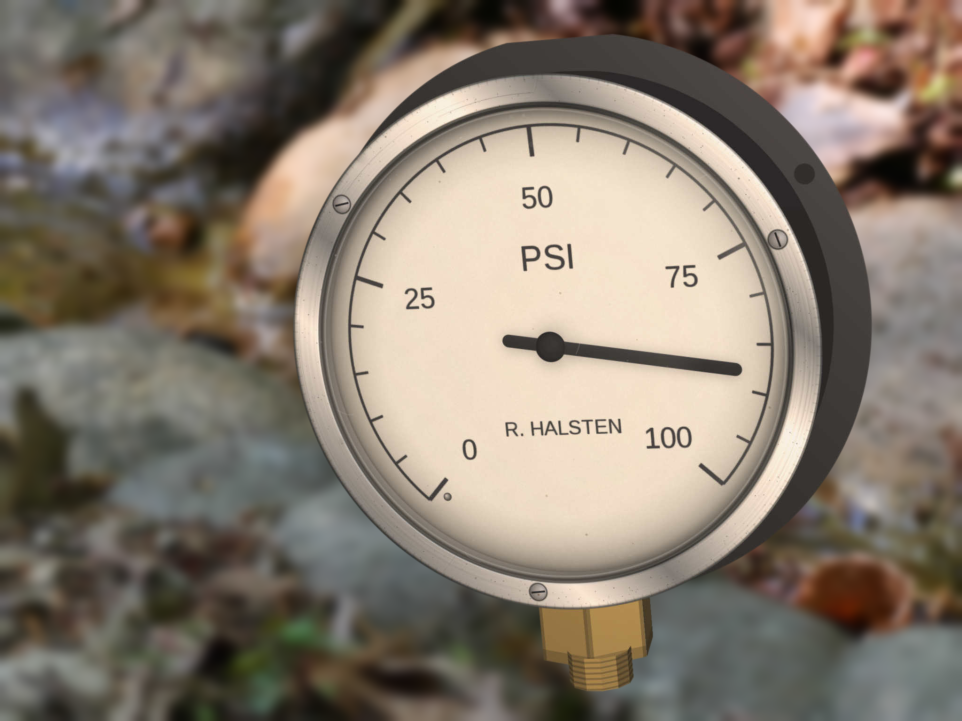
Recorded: 87.5 psi
